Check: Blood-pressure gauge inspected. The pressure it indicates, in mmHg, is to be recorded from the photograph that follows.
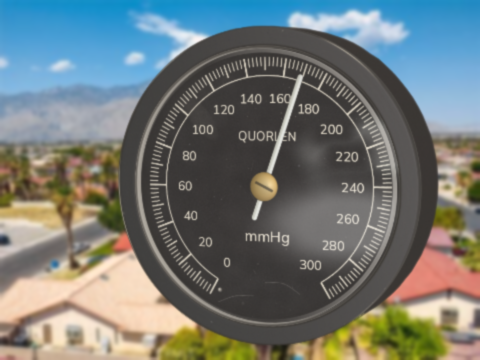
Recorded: 170 mmHg
